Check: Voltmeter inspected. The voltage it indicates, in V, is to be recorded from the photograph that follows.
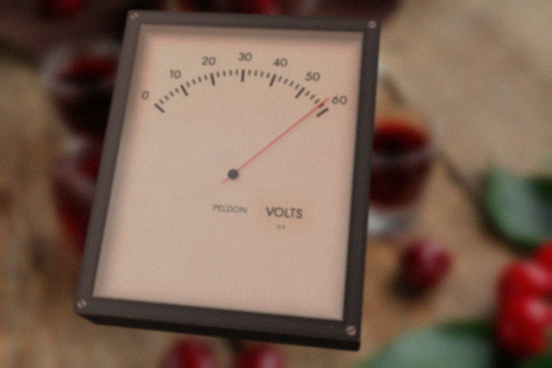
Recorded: 58 V
